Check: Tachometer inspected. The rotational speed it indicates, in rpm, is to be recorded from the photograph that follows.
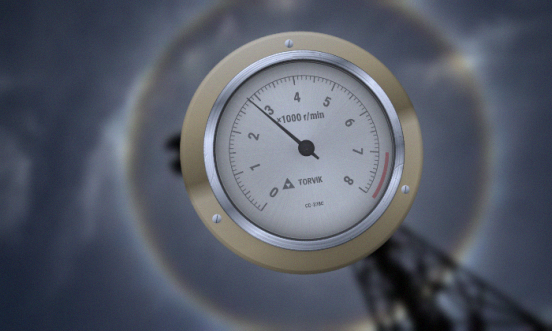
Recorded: 2800 rpm
